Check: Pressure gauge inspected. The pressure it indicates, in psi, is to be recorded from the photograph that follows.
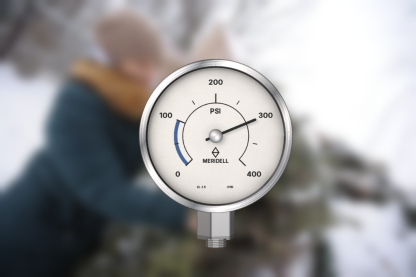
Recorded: 300 psi
